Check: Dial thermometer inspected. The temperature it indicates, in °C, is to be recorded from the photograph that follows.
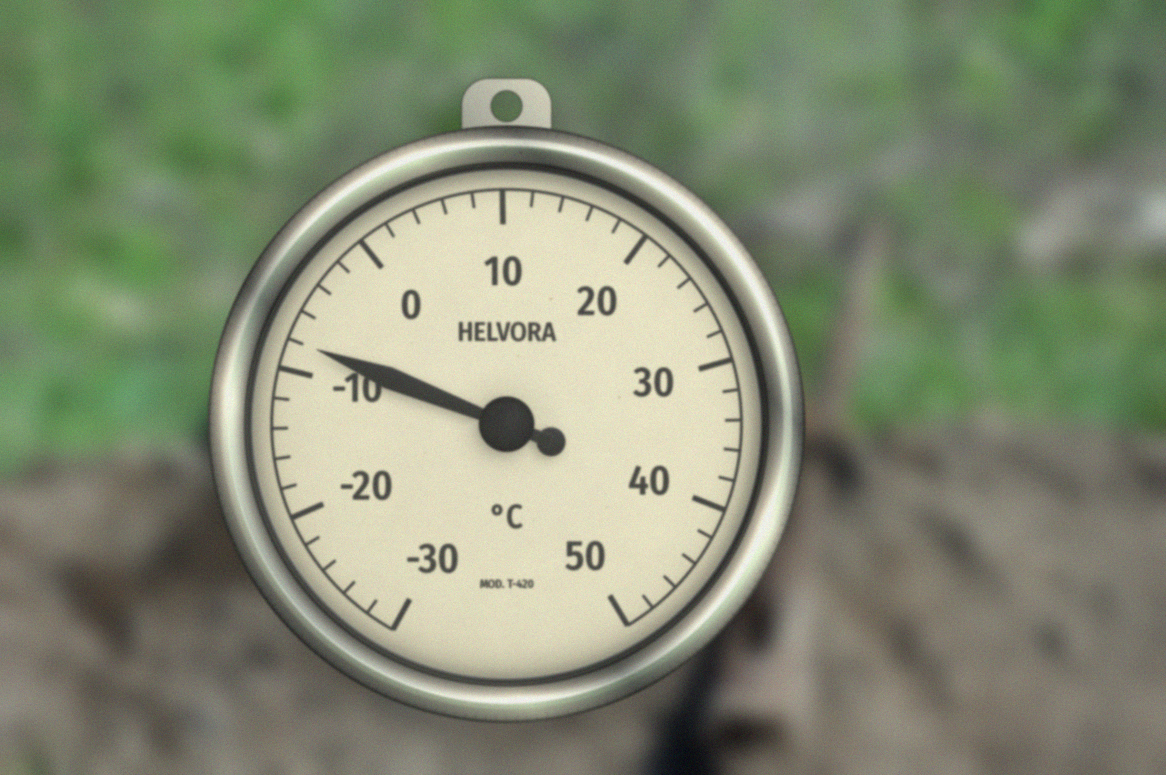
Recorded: -8 °C
